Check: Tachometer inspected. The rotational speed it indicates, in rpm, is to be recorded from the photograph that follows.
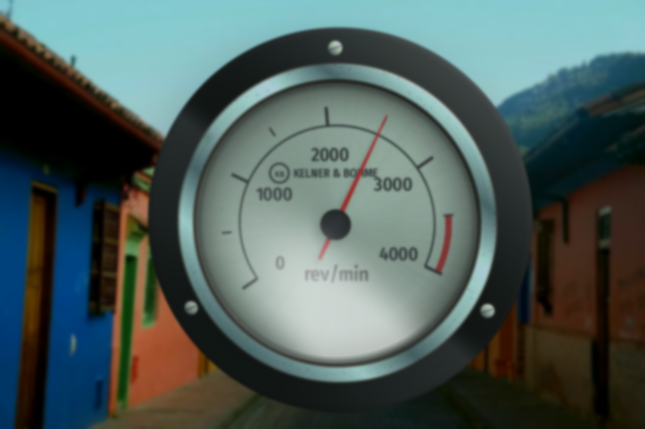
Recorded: 2500 rpm
